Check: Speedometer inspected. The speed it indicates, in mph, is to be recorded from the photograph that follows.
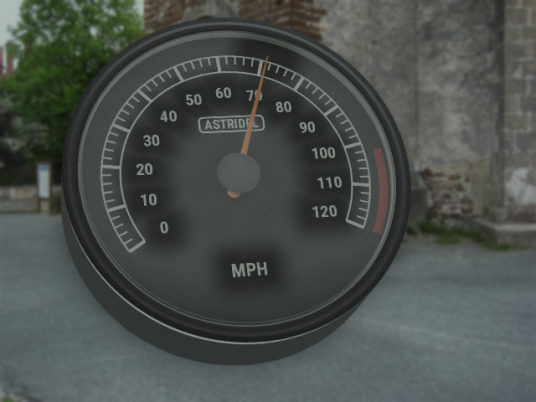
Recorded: 71 mph
